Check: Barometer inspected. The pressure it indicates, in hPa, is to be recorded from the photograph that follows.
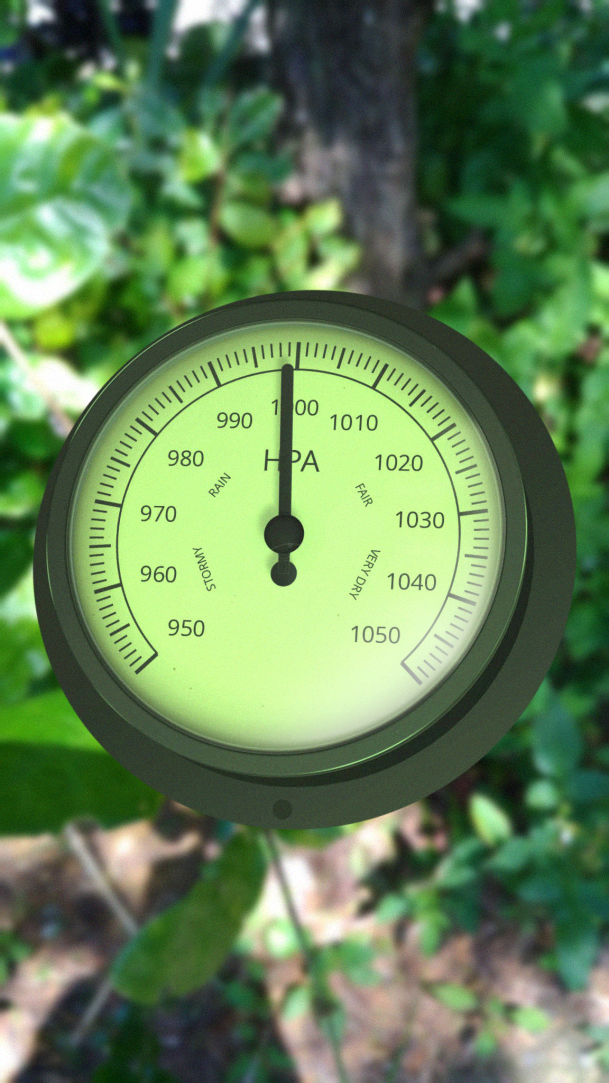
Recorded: 999 hPa
